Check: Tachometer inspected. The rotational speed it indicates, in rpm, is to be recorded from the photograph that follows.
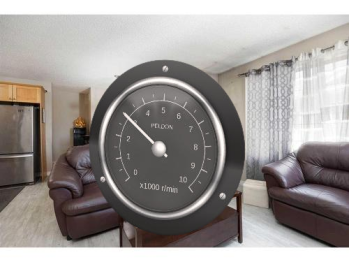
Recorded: 3000 rpm
